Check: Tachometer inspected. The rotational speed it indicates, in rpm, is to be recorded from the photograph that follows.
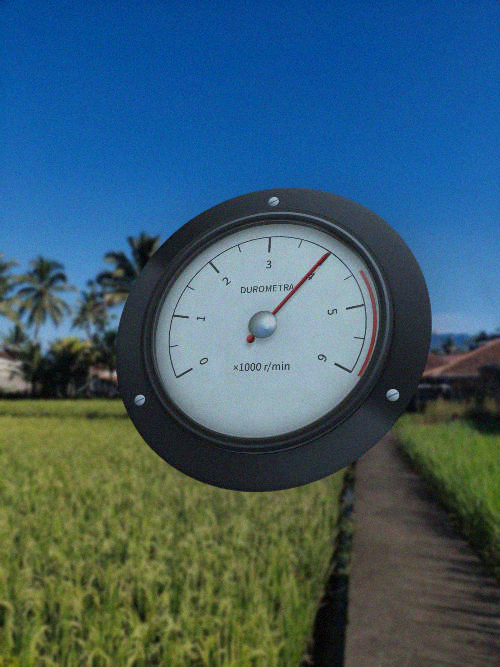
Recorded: 4000 rpm
